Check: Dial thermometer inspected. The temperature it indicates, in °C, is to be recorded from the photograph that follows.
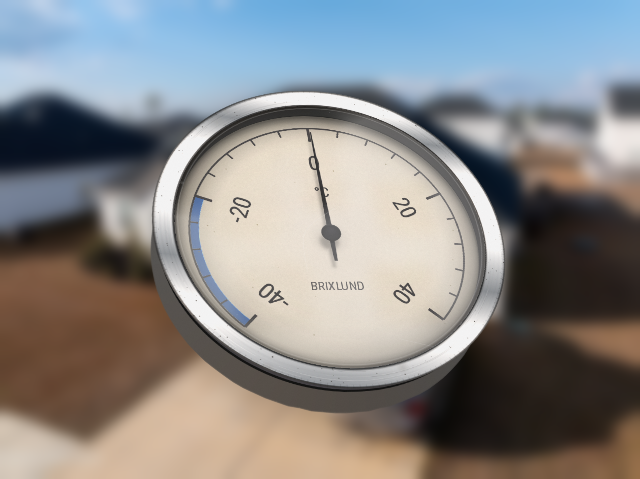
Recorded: 0 °C
